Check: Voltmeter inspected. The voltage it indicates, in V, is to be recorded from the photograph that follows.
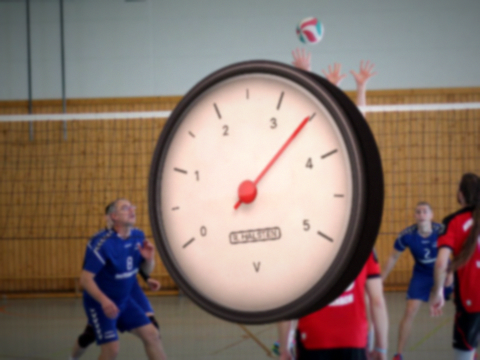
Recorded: 3.5 V
